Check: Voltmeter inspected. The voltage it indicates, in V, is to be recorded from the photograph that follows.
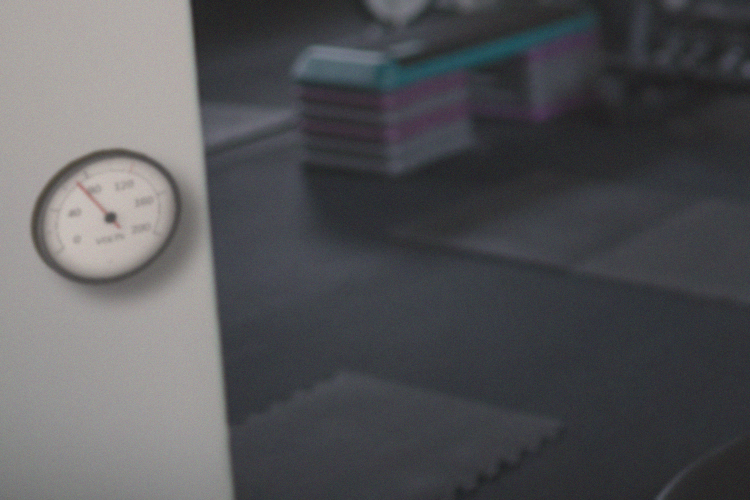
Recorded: 70 V
